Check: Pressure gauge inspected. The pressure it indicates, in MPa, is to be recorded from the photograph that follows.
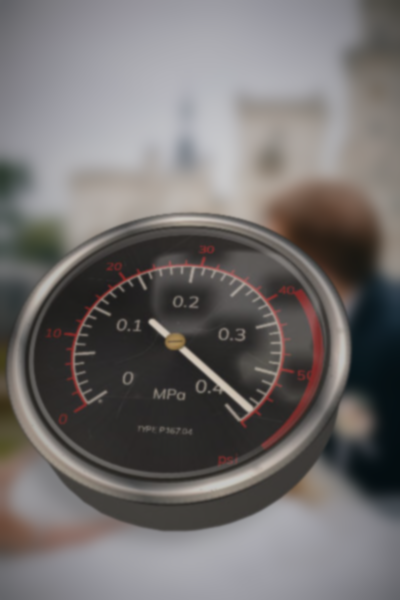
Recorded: 0.39 MPa
